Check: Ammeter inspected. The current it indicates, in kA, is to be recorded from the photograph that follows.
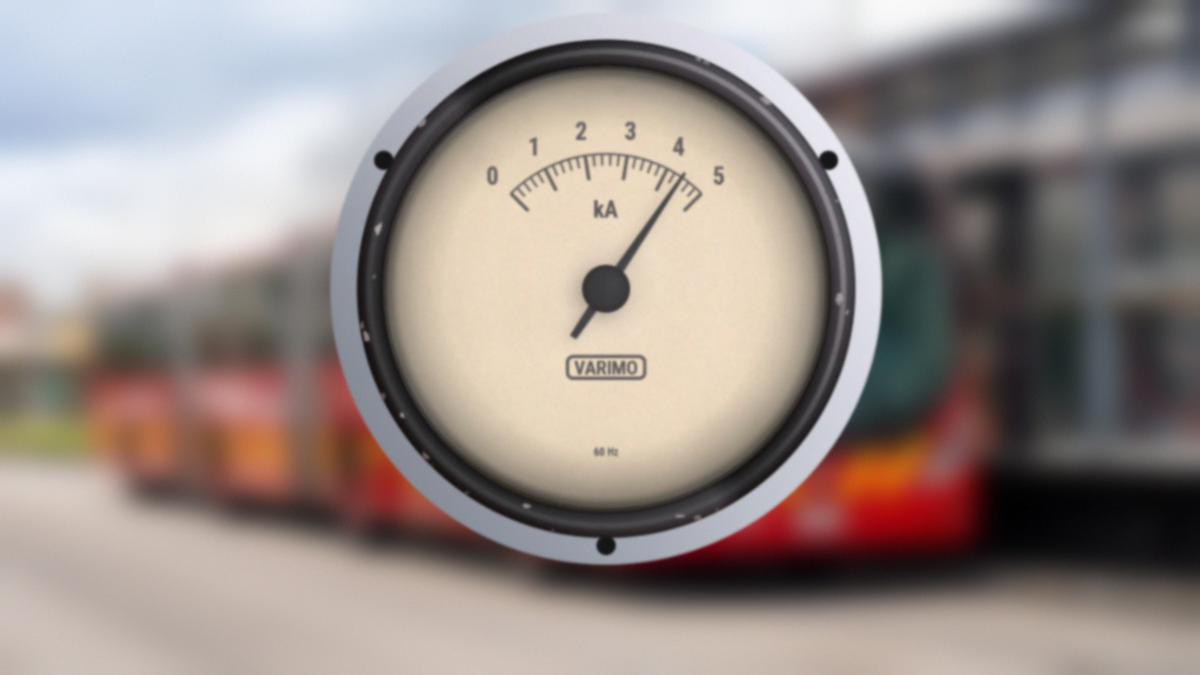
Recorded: 4.4 kA
